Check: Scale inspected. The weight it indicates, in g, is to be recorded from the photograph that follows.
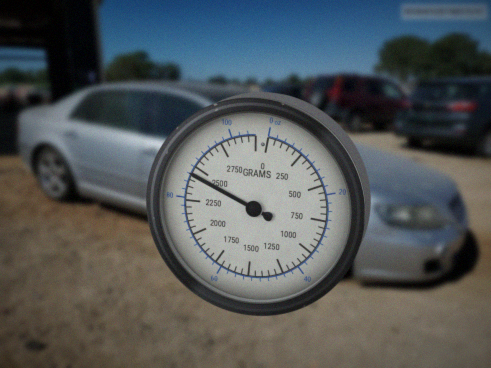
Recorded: 2450 g
